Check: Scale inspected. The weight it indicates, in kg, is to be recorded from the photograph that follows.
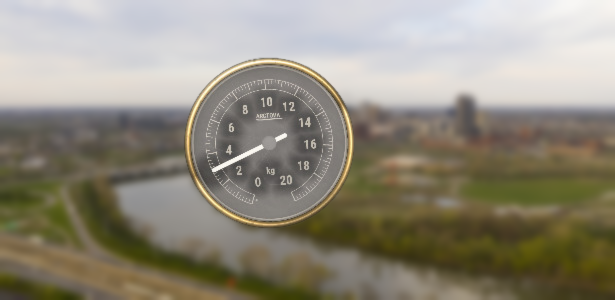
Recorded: 3 kg
